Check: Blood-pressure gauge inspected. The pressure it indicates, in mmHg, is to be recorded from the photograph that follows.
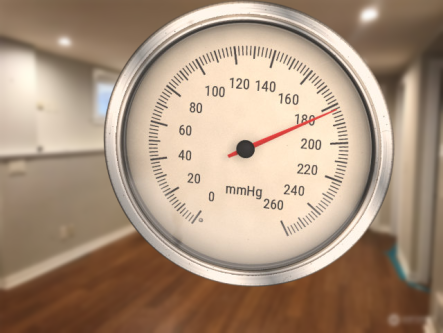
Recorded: 182 mmHg
